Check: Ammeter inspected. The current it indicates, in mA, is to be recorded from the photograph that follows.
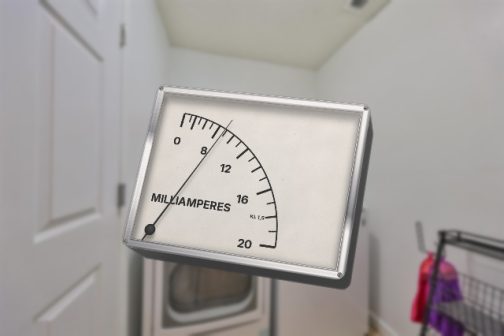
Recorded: 9 mA
